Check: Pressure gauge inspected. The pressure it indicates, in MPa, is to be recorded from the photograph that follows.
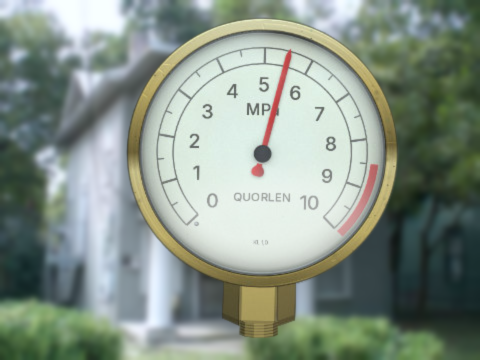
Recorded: 5.5 MPa
